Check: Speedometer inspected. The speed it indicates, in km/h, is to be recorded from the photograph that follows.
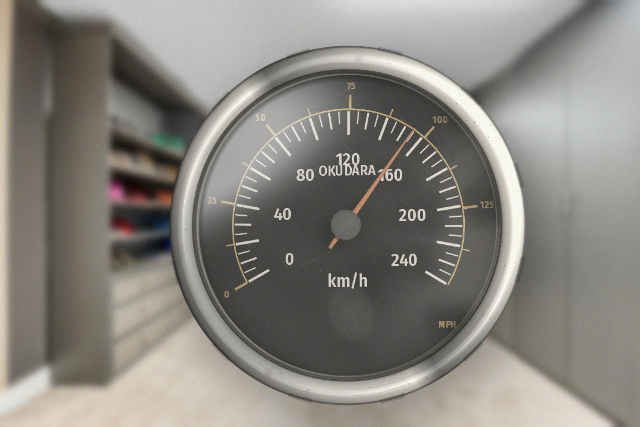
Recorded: 155 km/h
